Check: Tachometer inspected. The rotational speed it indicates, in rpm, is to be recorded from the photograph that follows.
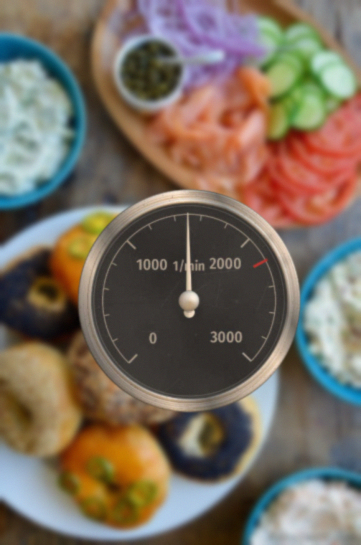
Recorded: 1500 rpm
